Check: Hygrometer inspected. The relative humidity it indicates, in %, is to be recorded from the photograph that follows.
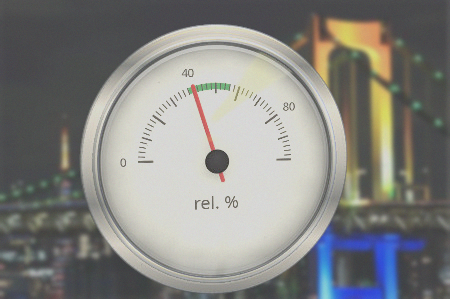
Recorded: 40 %
